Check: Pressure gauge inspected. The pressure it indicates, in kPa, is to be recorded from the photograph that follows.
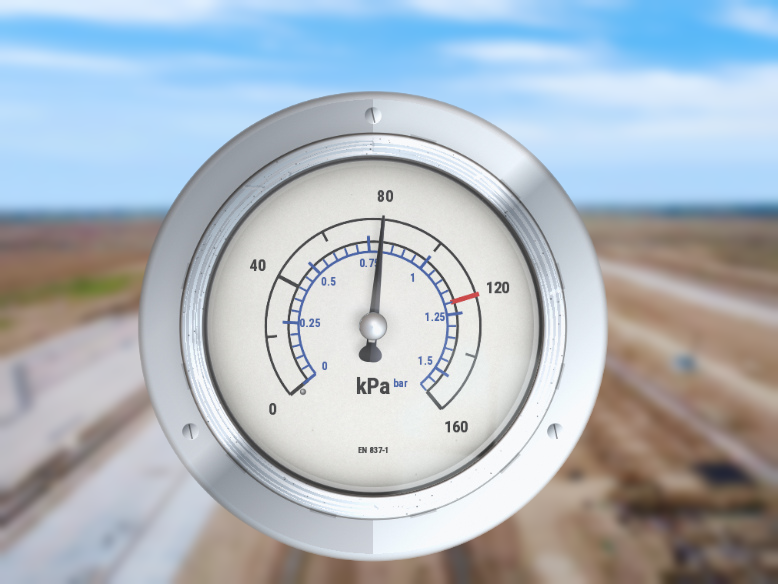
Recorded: 80 kPa
